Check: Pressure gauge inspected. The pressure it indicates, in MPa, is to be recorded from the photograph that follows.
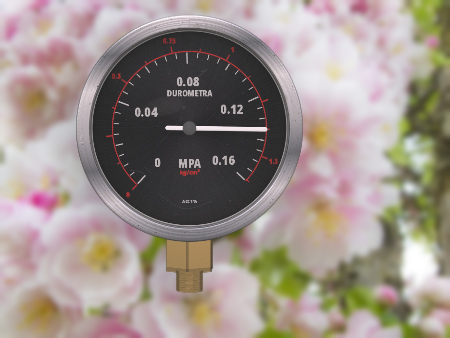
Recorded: 0.135 MPa
